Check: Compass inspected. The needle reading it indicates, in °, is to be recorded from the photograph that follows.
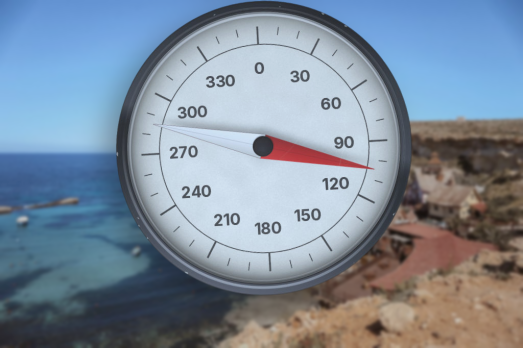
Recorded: 105 °
